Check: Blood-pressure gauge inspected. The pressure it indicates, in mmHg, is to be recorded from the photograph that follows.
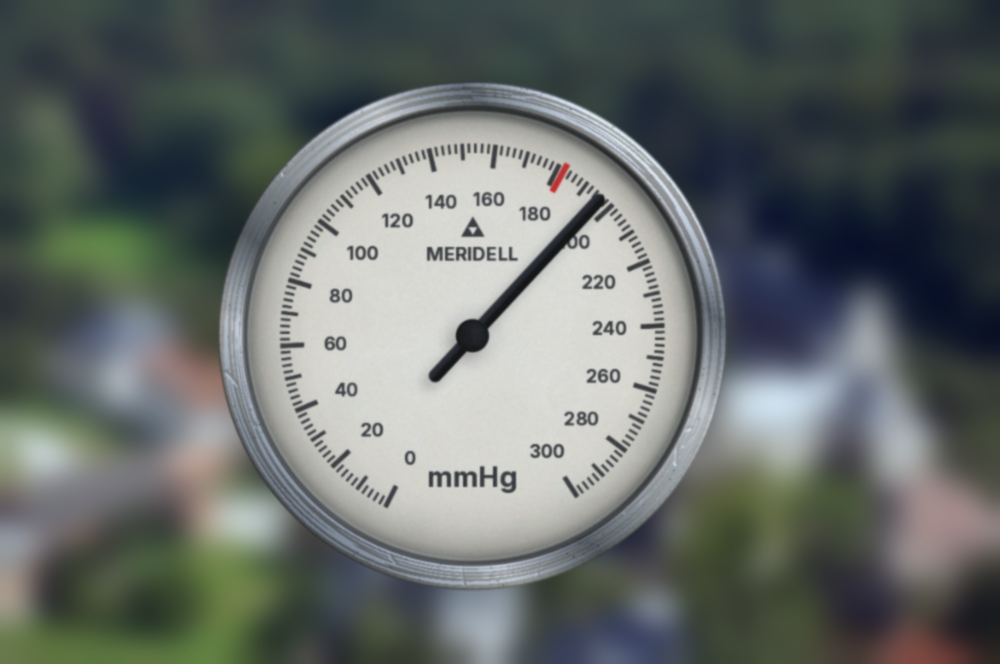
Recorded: 196 mmHg
